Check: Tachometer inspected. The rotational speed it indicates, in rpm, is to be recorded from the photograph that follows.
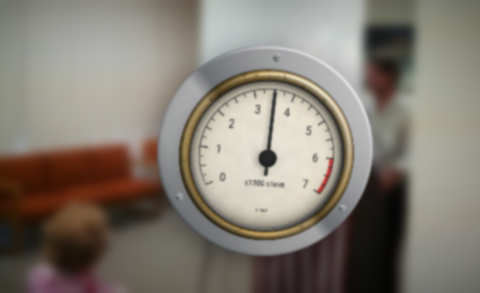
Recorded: 3500 rpm
